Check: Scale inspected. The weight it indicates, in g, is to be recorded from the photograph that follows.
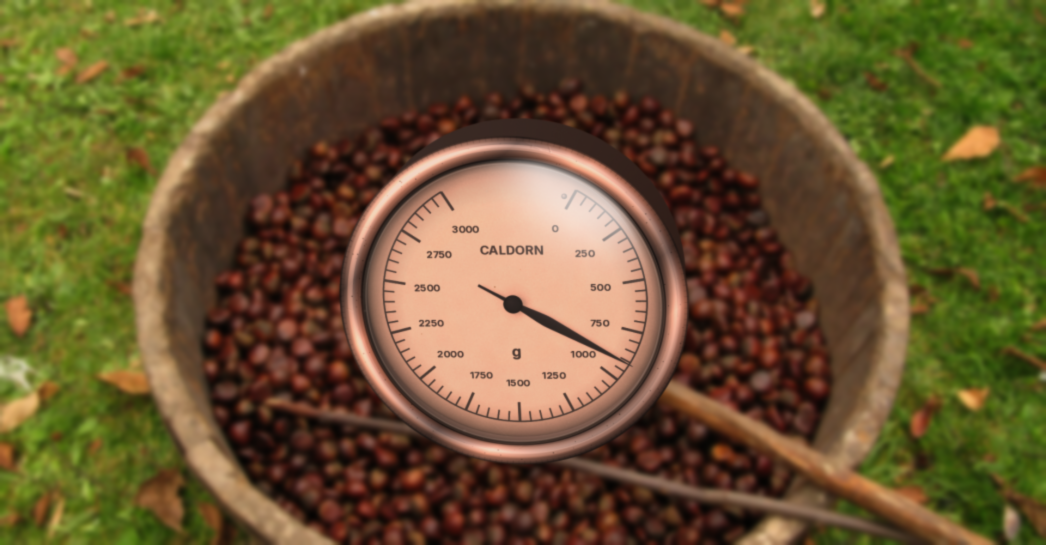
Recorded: 900 g
